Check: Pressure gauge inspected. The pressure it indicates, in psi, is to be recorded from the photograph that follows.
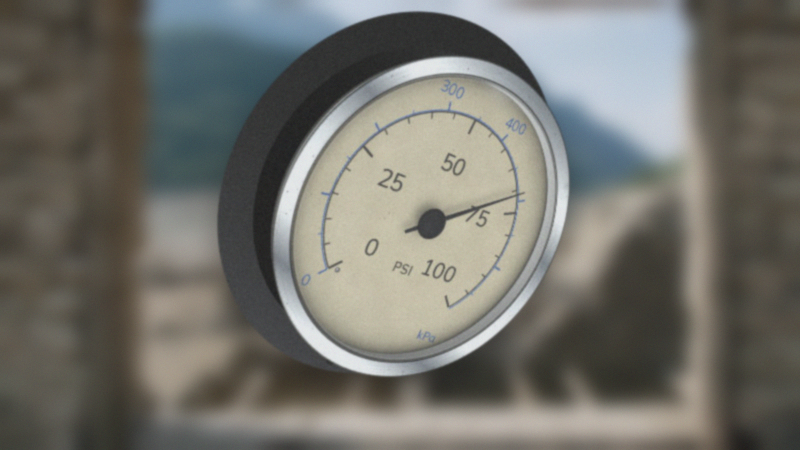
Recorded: 70 psi
